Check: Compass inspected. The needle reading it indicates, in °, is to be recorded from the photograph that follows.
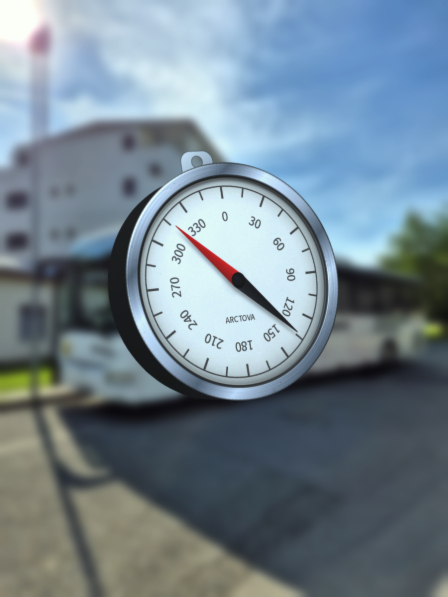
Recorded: 315 °
